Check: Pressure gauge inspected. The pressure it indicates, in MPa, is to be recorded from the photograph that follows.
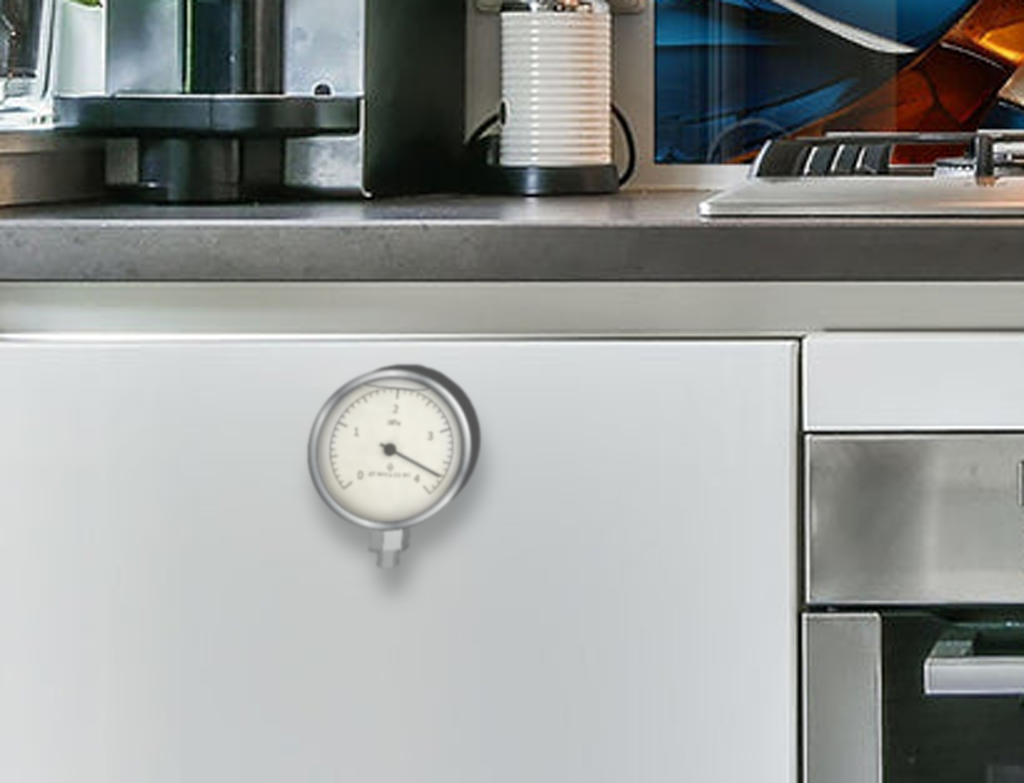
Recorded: 3.7 MPa
